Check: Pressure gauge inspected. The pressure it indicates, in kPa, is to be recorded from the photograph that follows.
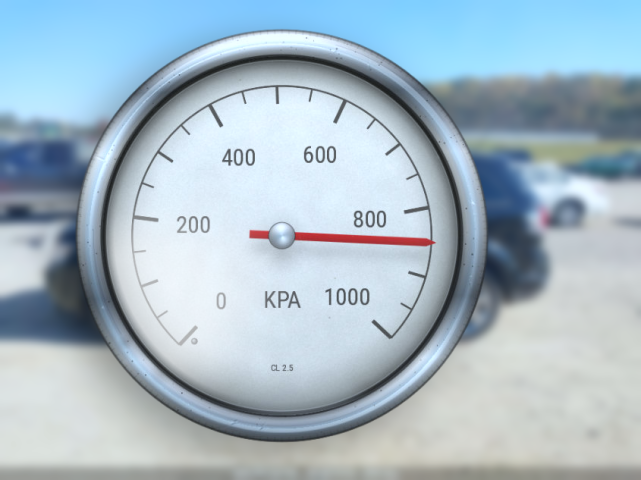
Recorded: 850 kPa
